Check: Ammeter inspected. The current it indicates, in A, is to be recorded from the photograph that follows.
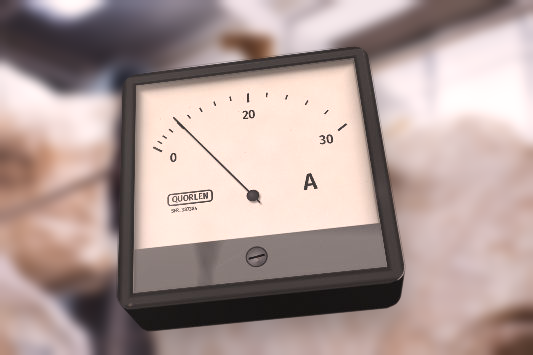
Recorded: 10 A
